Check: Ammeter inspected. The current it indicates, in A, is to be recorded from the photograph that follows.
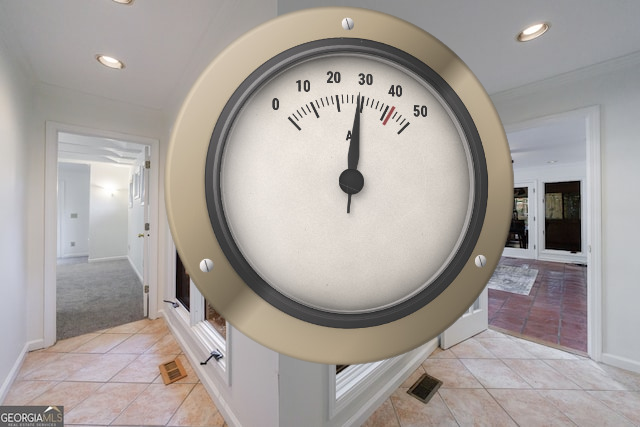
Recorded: 28 A
